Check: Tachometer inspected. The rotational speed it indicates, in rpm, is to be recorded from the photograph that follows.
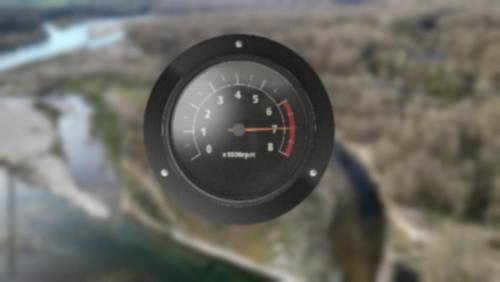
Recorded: 7000 rpm
